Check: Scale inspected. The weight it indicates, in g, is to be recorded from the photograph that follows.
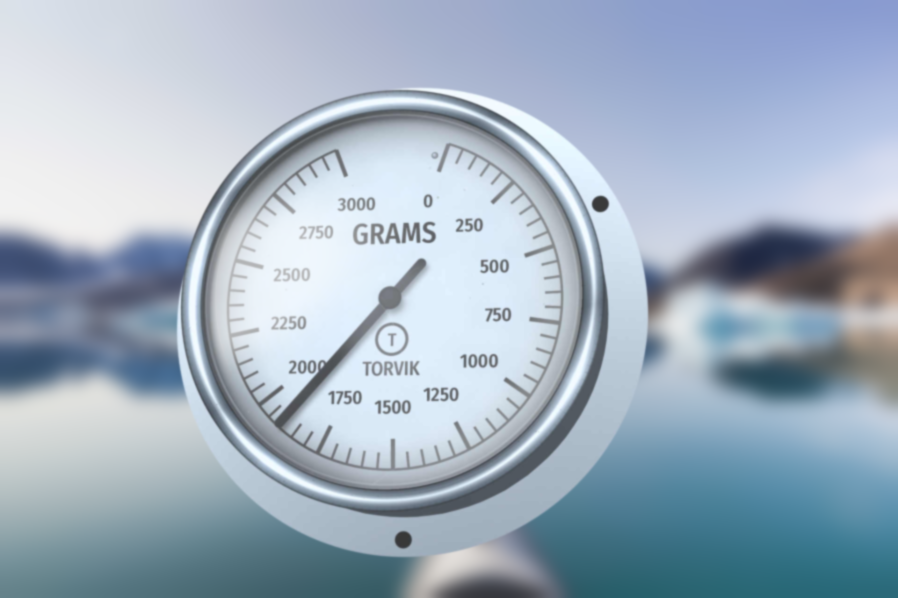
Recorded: 1900 g
